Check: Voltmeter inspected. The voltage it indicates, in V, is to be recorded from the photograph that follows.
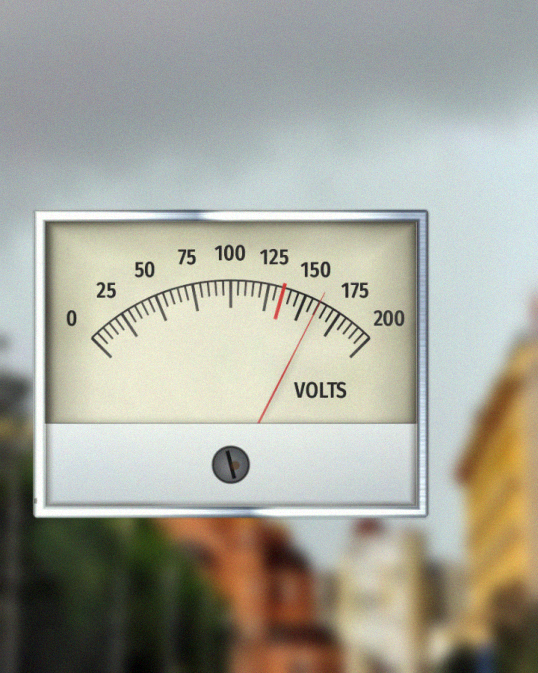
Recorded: 160 V
